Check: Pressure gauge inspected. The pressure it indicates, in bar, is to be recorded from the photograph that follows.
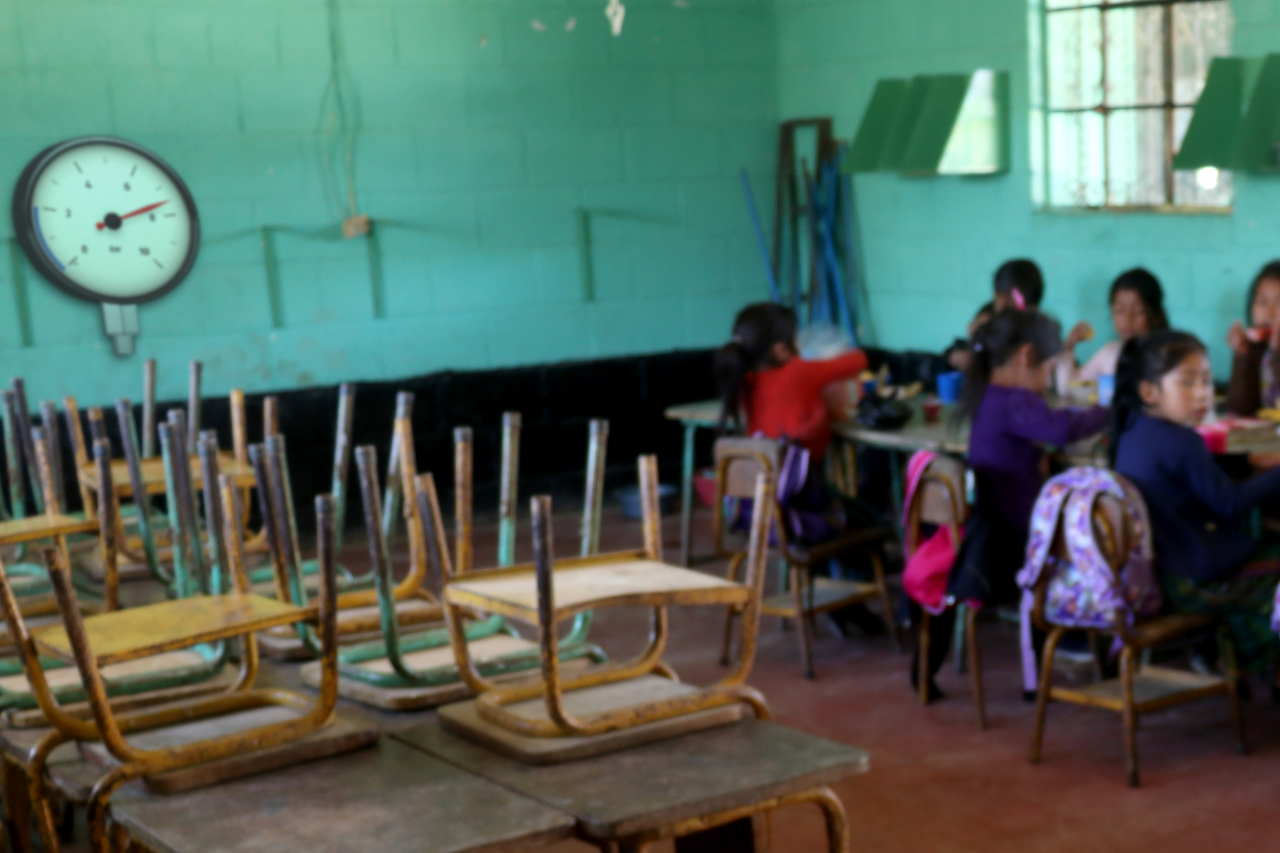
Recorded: 7.5 bar
